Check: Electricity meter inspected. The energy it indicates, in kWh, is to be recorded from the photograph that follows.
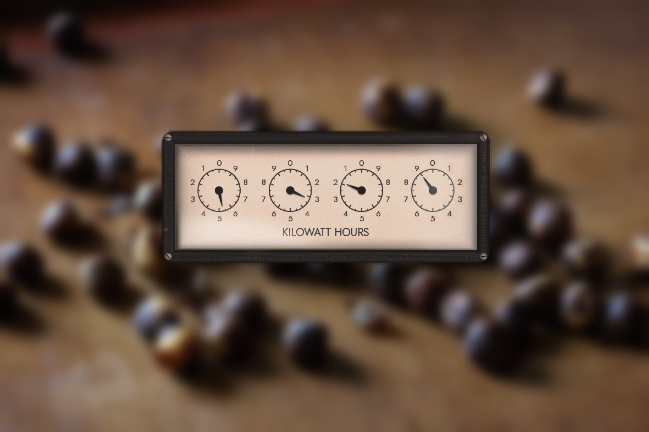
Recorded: 5319 kWh
